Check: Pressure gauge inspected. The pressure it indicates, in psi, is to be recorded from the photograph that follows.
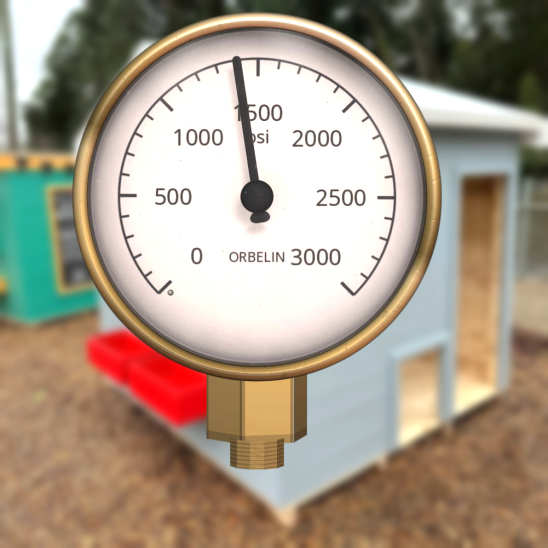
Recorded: 1400 psi
